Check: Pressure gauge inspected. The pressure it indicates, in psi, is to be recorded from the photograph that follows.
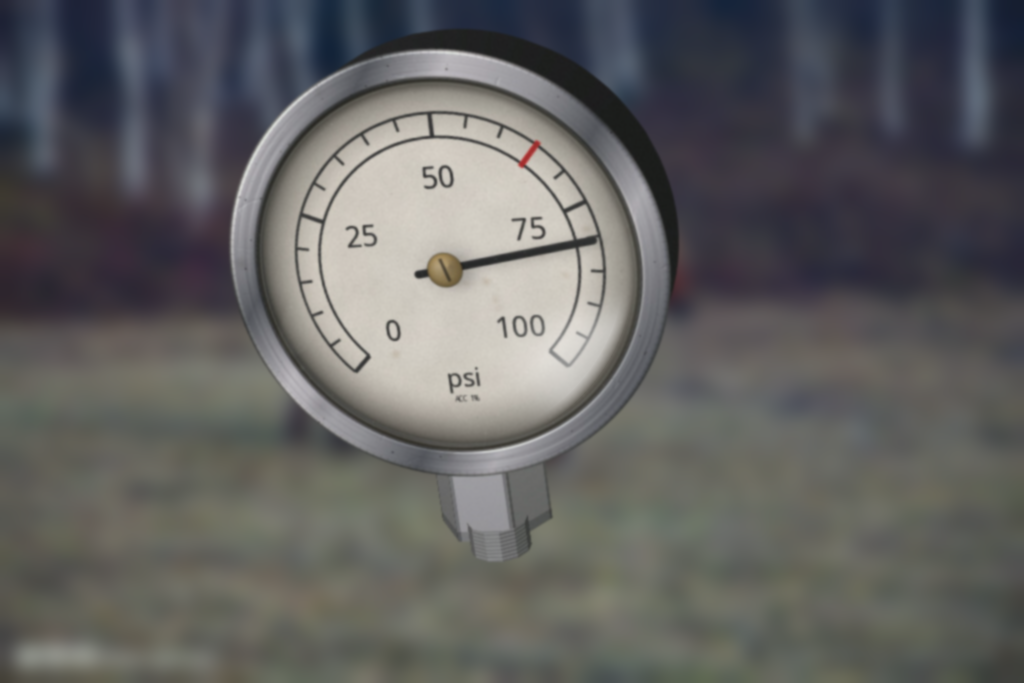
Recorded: 80 psi
